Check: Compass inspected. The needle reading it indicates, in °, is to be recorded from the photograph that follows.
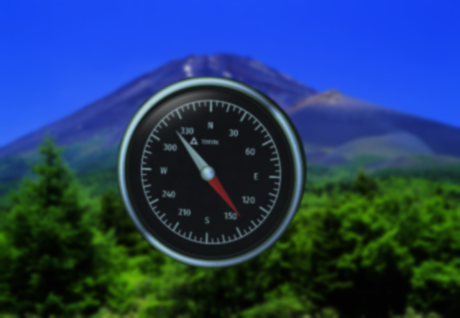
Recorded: 140 °
